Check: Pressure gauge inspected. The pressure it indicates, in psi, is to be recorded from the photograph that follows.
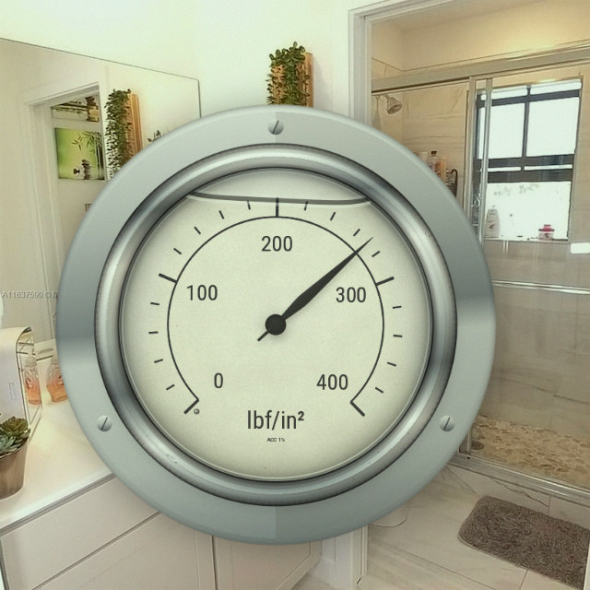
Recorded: 270 psi
